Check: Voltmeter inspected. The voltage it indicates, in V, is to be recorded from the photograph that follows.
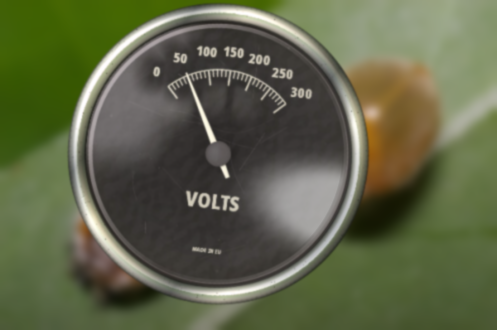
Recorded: 50 V
